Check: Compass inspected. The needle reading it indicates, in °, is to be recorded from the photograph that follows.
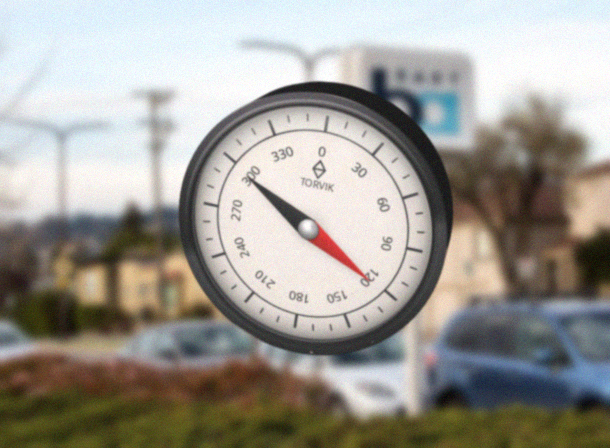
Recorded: 120 °
